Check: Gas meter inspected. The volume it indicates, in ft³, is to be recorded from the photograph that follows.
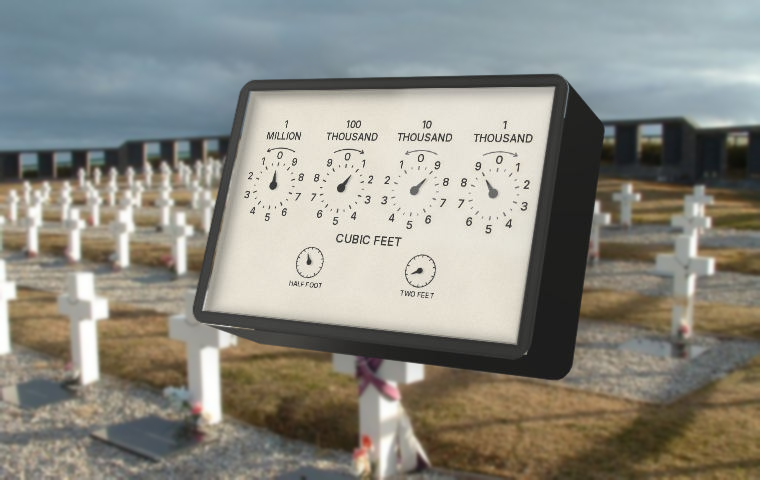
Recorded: 8900 ft³
